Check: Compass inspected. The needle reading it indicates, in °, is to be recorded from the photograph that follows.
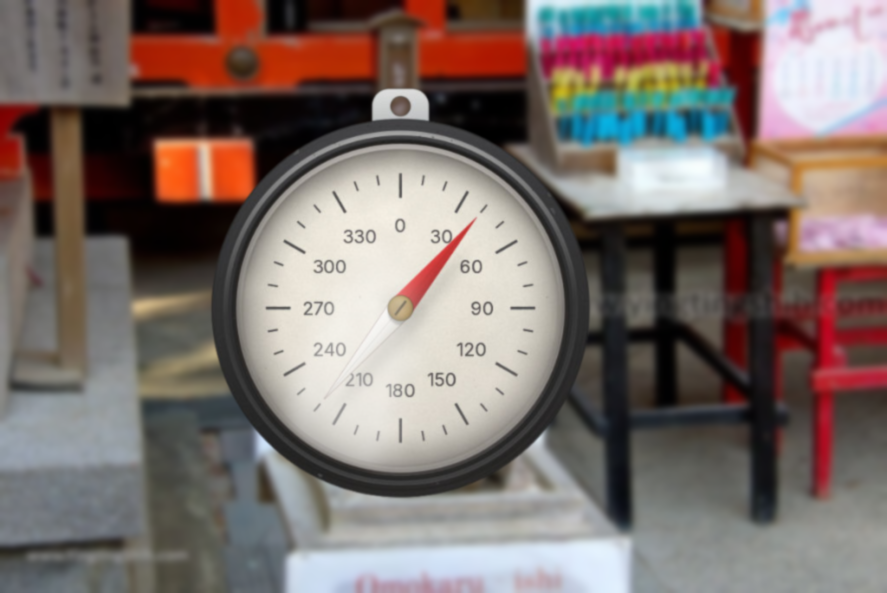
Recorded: 40 °
